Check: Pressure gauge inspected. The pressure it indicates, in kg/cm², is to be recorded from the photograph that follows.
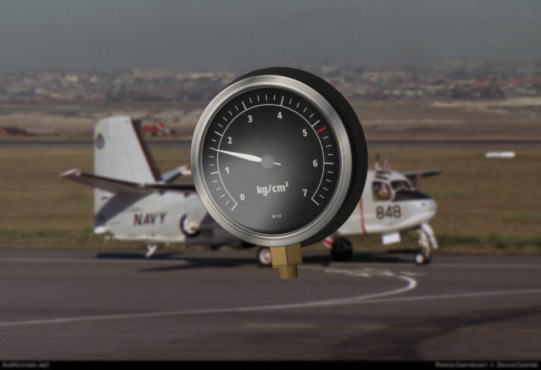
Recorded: 1.6 kg/cm²
